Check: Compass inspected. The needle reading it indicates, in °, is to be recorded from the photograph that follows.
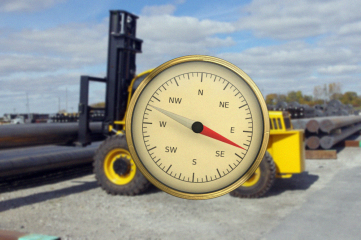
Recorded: 110 °
